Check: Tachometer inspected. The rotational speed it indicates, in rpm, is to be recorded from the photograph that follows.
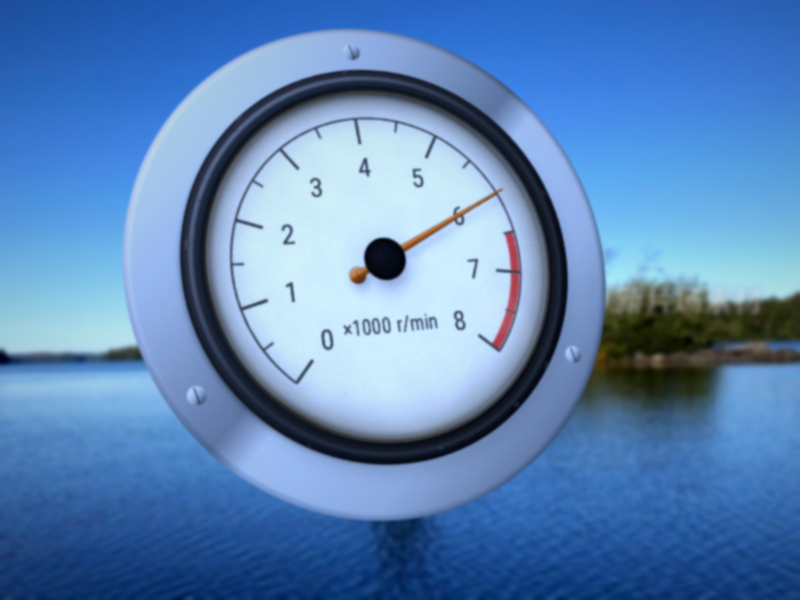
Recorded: 6000 rpm
